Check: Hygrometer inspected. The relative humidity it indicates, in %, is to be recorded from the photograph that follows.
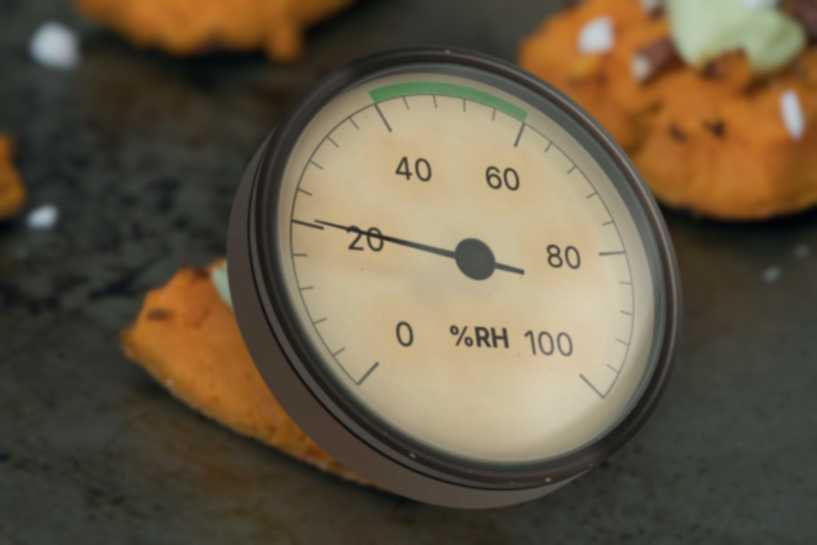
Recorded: 20 %
